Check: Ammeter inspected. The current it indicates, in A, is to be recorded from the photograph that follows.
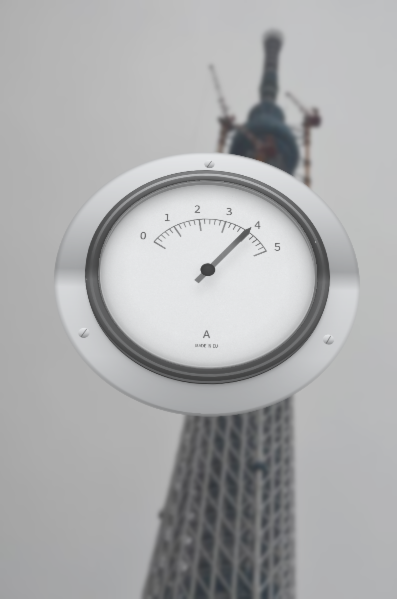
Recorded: 4 A
